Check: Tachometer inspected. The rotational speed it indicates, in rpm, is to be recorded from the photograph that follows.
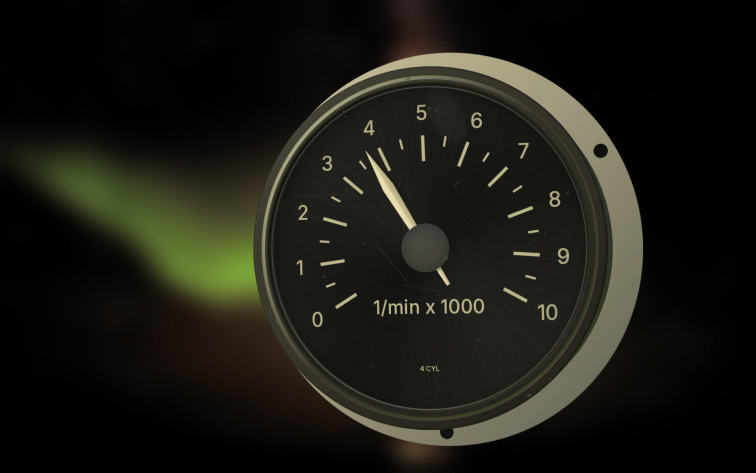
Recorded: 3750 rpm
